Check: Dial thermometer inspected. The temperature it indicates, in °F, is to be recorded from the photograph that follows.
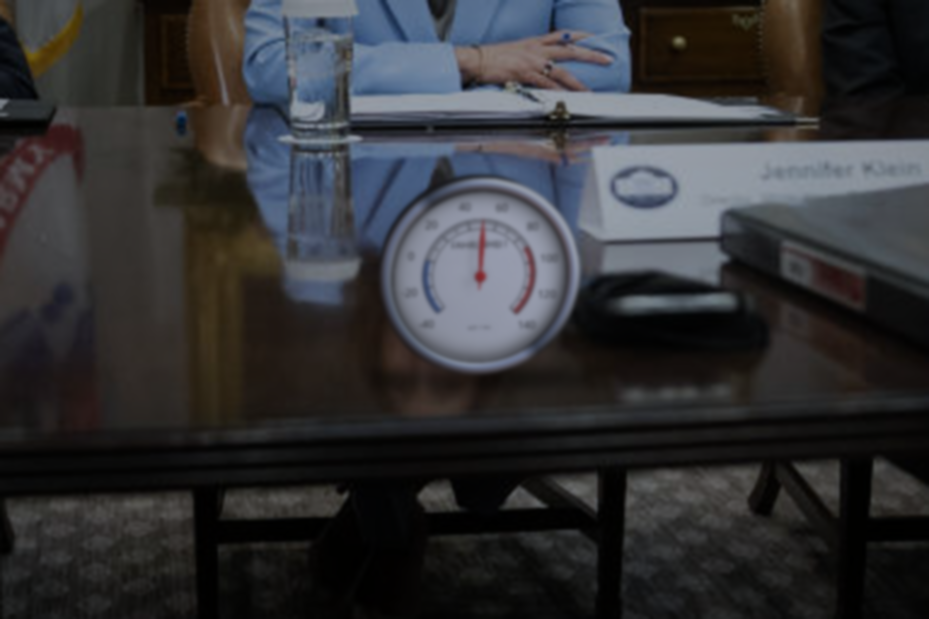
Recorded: 50 °F
